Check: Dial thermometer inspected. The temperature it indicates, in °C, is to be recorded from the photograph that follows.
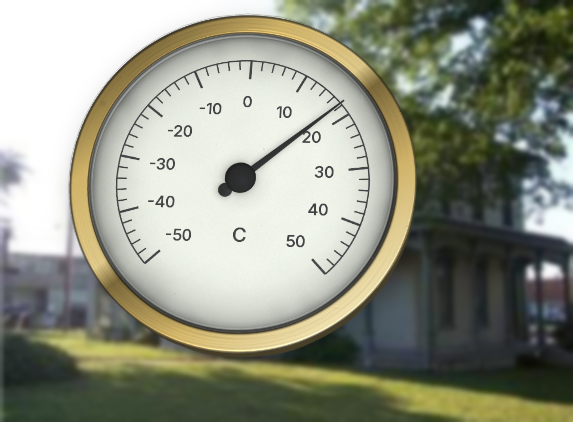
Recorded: 18 °C
